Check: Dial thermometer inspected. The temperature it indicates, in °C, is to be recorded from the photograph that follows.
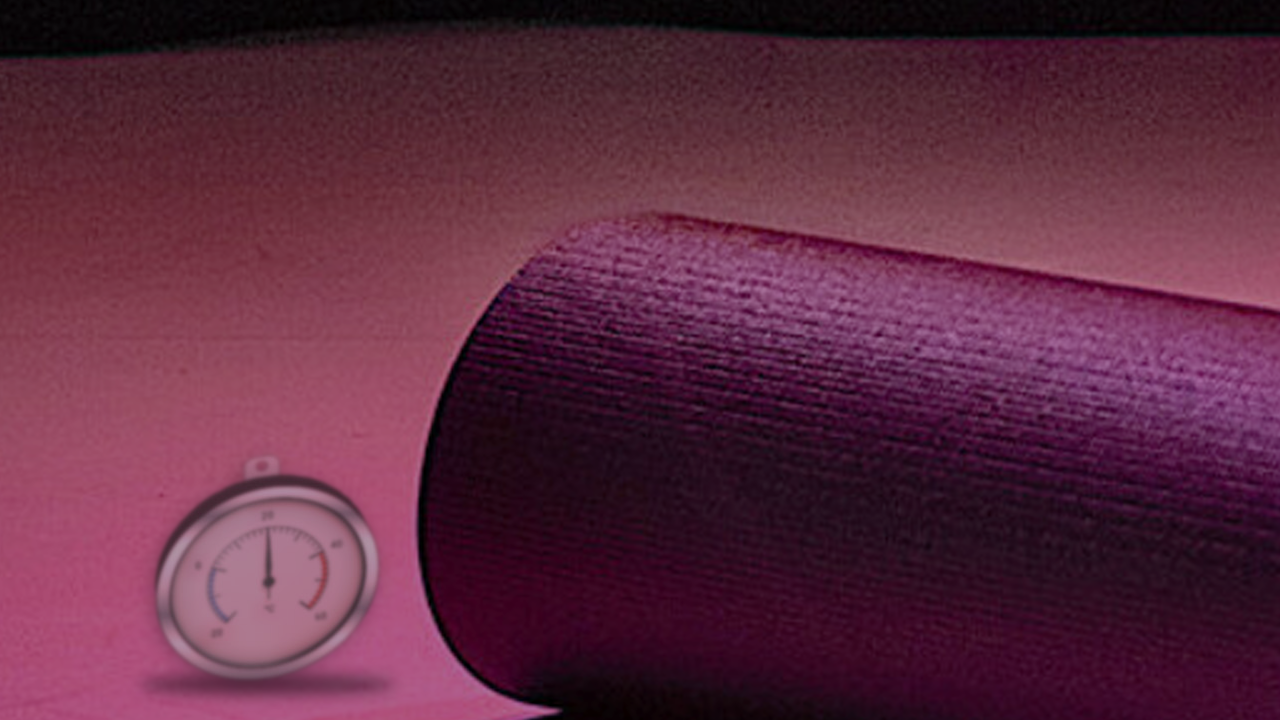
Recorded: 20 °C
